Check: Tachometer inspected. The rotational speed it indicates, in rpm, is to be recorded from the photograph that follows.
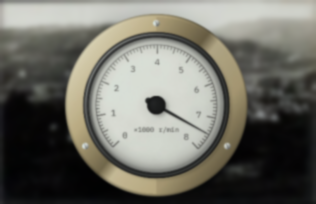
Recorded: 7500 rpm
